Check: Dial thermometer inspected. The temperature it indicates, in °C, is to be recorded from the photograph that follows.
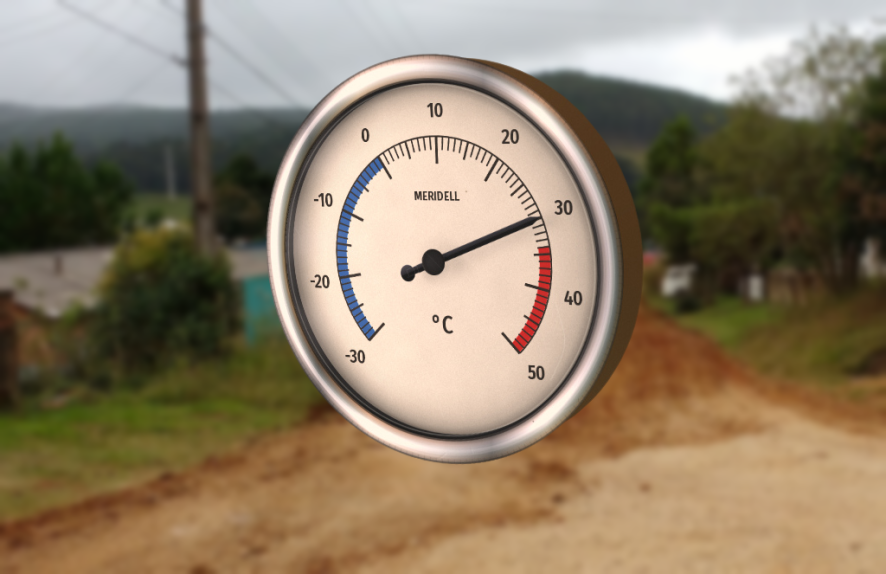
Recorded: 30 °C
